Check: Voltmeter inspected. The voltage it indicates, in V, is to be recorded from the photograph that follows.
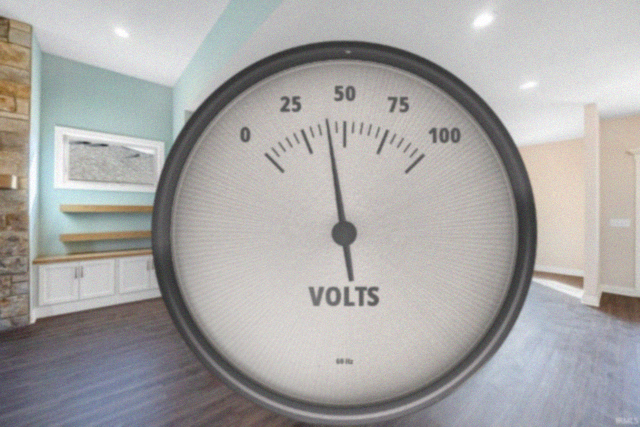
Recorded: 40 V
